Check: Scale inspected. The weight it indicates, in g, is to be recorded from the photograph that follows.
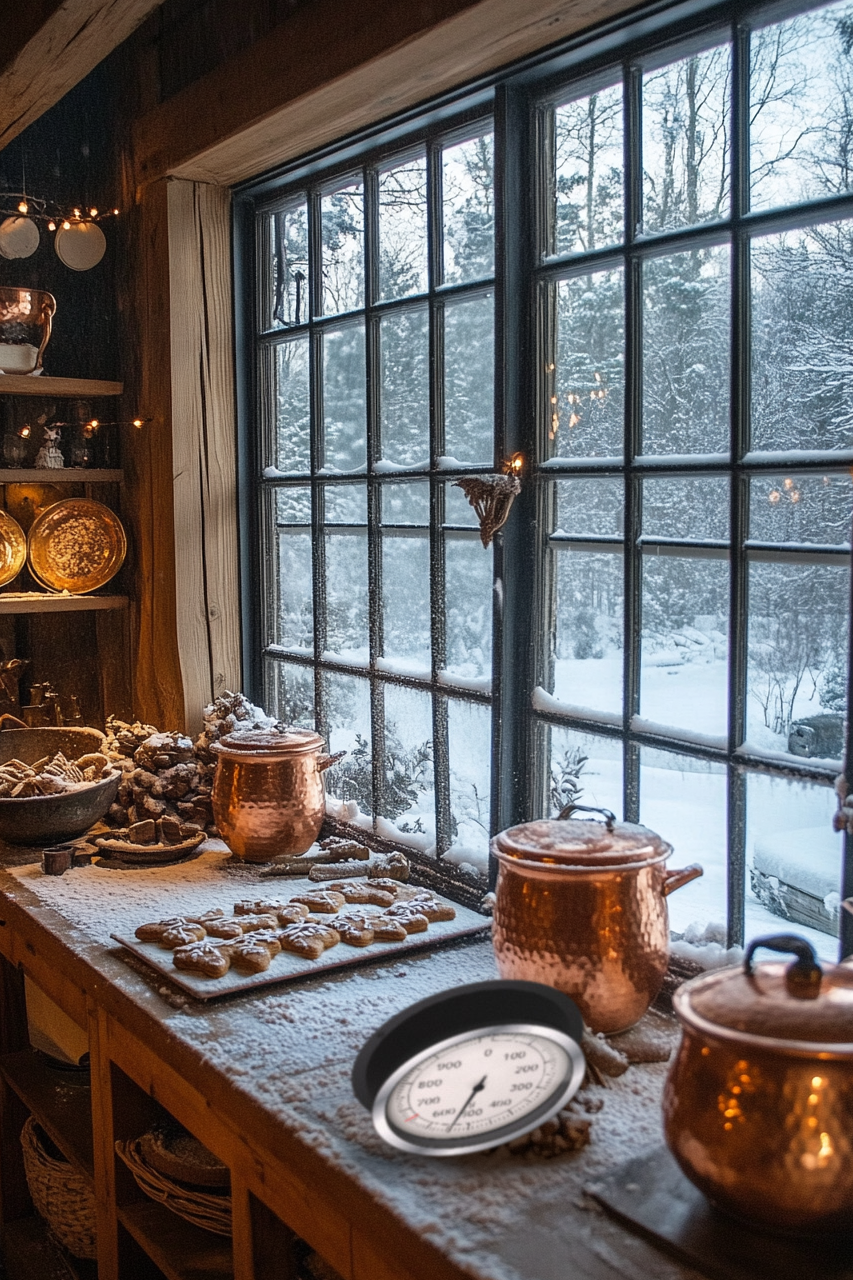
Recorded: 550 g
